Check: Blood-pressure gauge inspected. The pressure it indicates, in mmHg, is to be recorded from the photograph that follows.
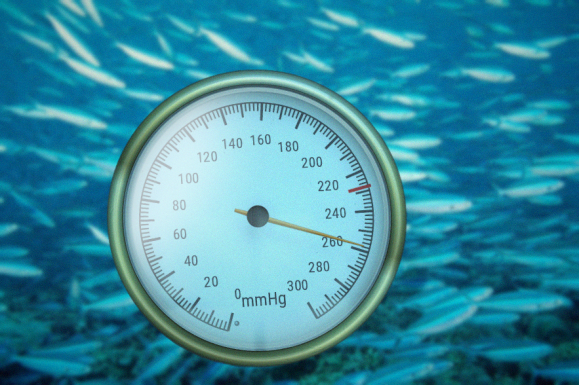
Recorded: 258 mmHg
